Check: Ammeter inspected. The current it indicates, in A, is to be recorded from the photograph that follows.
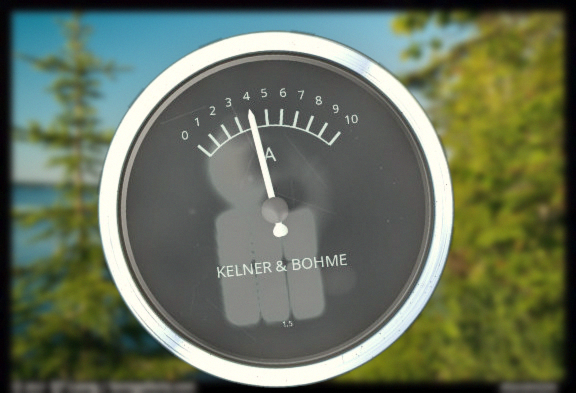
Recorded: 4 A
